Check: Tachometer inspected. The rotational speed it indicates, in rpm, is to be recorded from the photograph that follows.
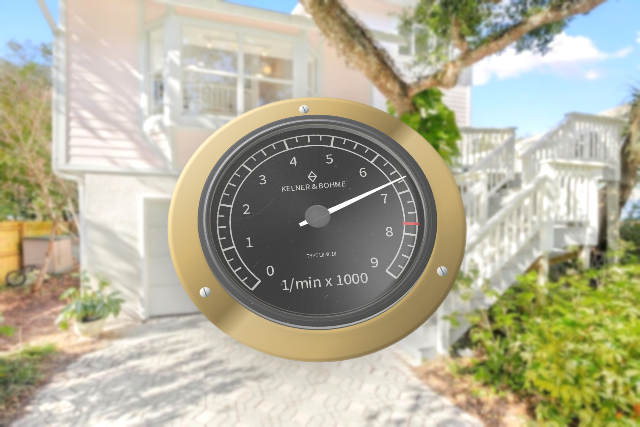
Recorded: 6750 rpm
